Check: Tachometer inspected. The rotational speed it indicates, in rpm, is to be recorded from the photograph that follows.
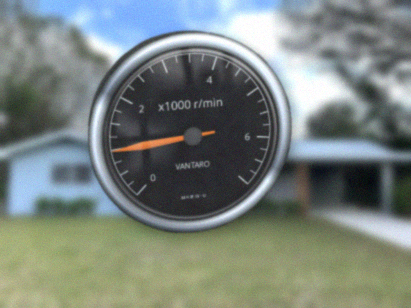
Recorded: 1000 rpm
